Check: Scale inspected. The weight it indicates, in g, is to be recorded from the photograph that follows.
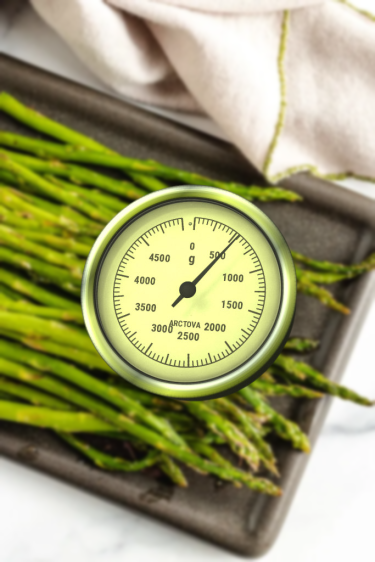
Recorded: 550 g
